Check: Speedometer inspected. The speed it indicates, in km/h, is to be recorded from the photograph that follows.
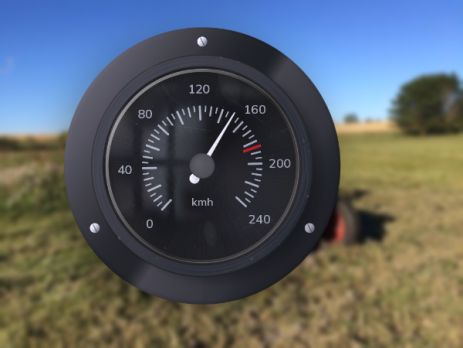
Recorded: 150 km/h
